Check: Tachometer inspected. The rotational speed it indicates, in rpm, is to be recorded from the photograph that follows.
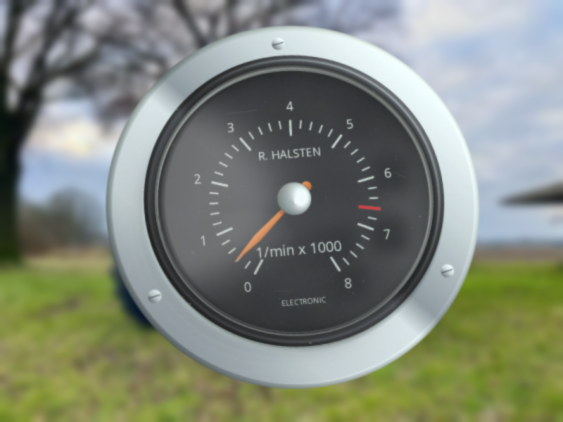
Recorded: 400 rpm
